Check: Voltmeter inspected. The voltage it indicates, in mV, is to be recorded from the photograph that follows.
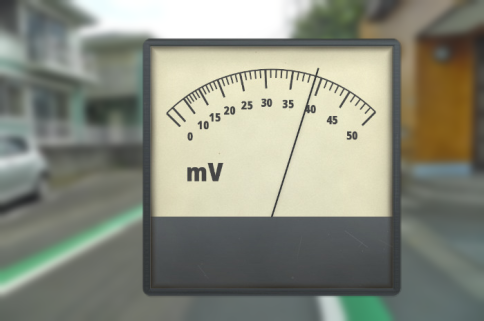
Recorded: 39 mV
